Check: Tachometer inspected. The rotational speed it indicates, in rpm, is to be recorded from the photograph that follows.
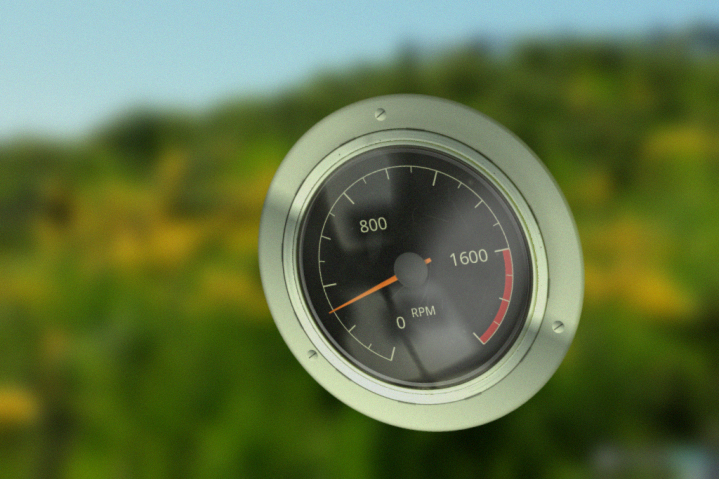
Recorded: 300 rpm
